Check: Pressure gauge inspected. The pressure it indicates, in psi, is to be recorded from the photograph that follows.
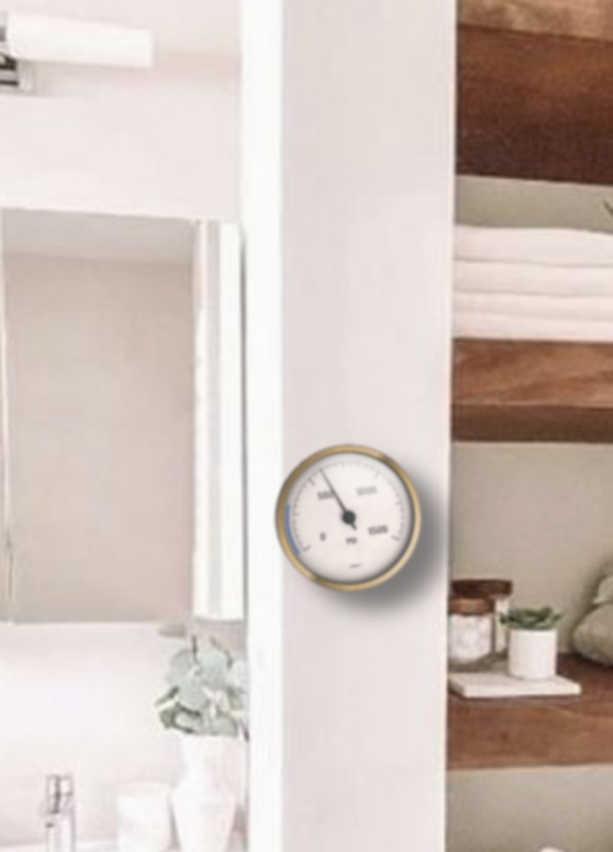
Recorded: 600 psi
